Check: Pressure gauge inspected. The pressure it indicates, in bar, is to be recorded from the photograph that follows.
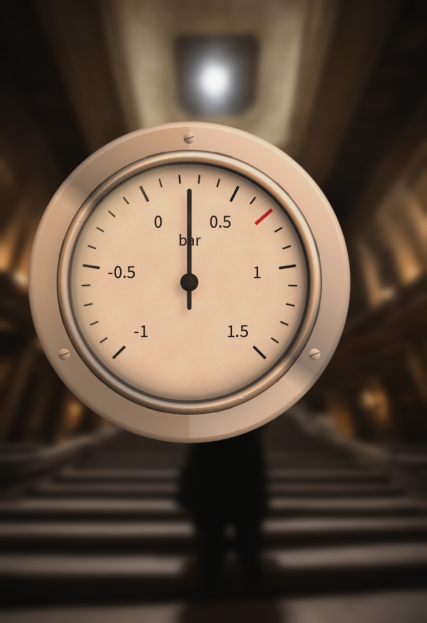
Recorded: 0.25 bar
